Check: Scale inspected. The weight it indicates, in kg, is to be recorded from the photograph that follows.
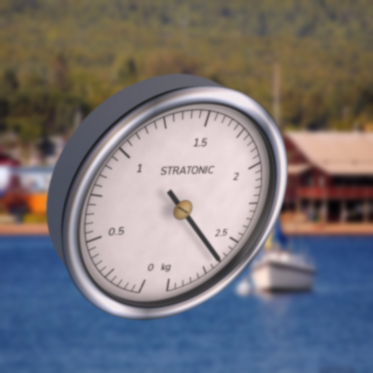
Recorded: 2.65 kg
